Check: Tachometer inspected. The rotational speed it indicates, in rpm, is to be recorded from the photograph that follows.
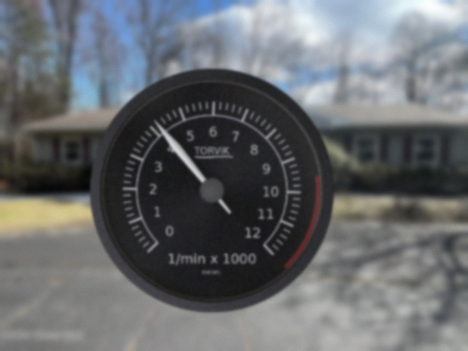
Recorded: 4200 rpm
